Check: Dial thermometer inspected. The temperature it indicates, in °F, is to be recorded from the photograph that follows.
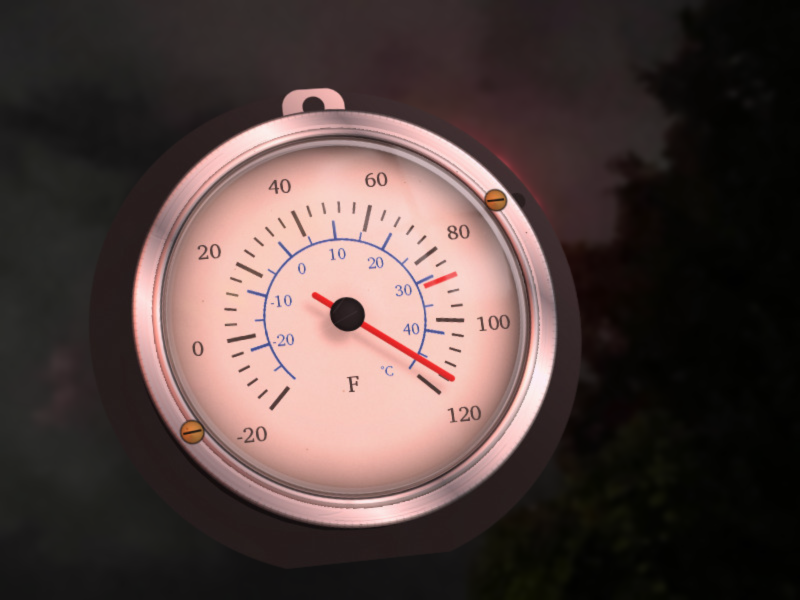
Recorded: 116 °F
